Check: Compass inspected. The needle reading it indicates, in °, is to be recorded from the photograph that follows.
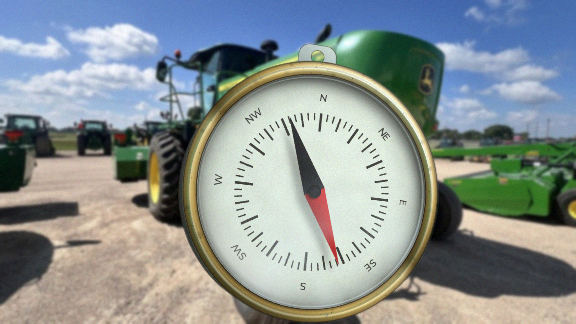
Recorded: 155 °
